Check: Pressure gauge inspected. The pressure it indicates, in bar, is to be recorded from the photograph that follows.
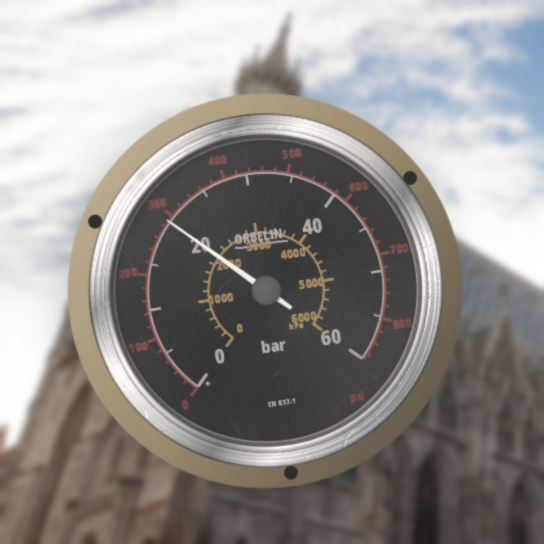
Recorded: 20 bar
